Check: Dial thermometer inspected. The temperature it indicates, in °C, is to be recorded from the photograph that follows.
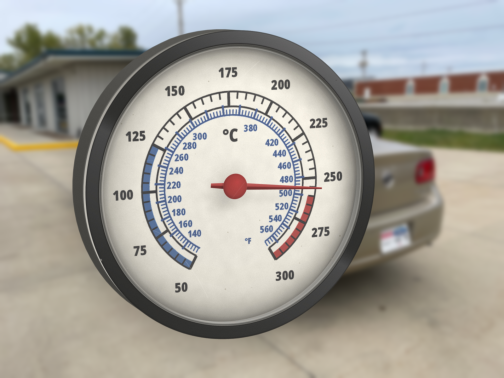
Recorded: 255 °C
